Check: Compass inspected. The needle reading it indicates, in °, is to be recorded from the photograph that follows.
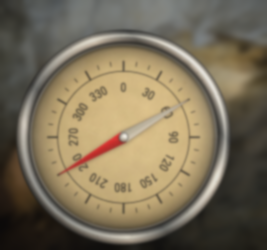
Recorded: 240 °
